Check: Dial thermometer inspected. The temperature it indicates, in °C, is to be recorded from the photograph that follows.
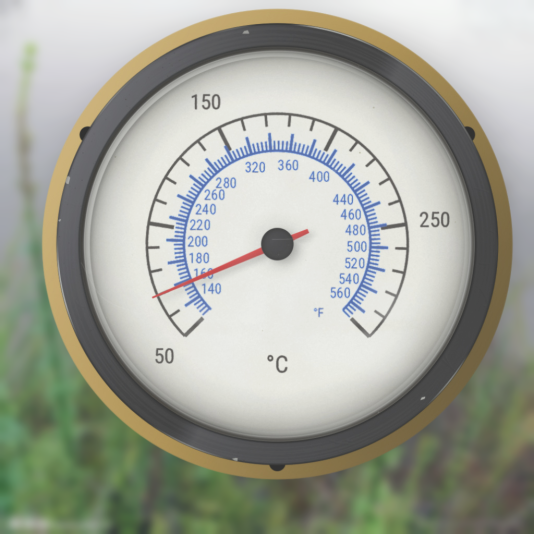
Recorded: 70 °C
